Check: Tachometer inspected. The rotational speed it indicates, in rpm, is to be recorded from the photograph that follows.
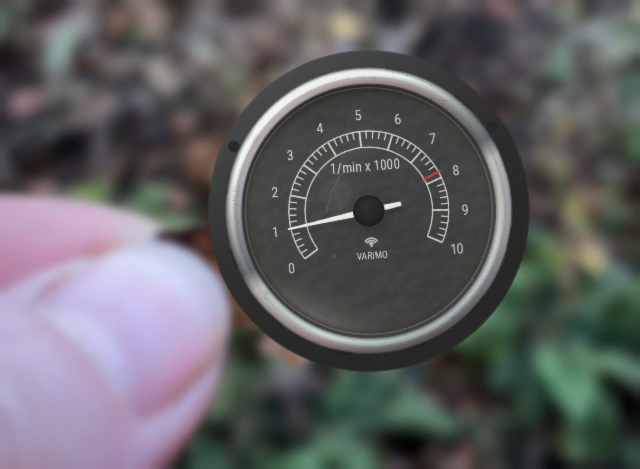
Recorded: 1000 rpm
